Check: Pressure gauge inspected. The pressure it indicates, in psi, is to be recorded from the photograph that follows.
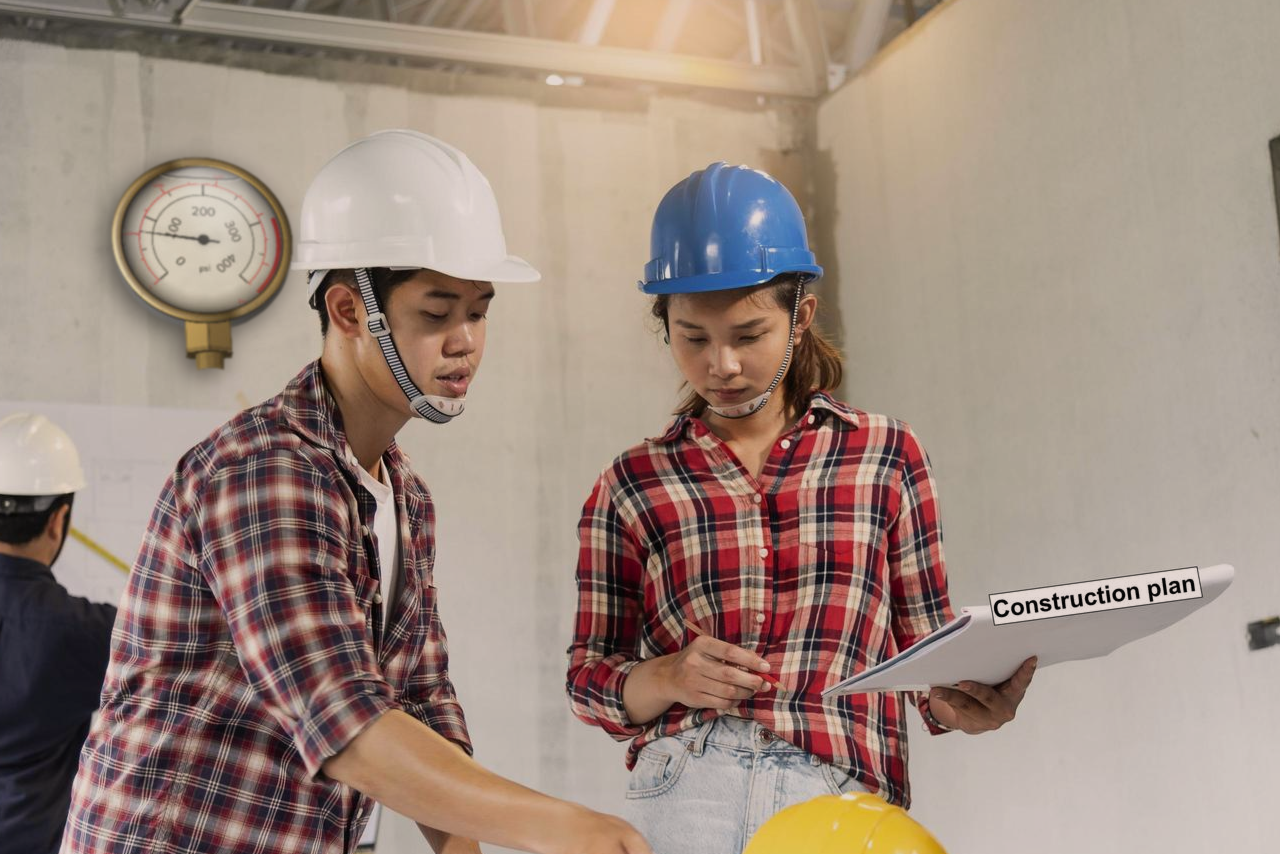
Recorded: 75 psi
